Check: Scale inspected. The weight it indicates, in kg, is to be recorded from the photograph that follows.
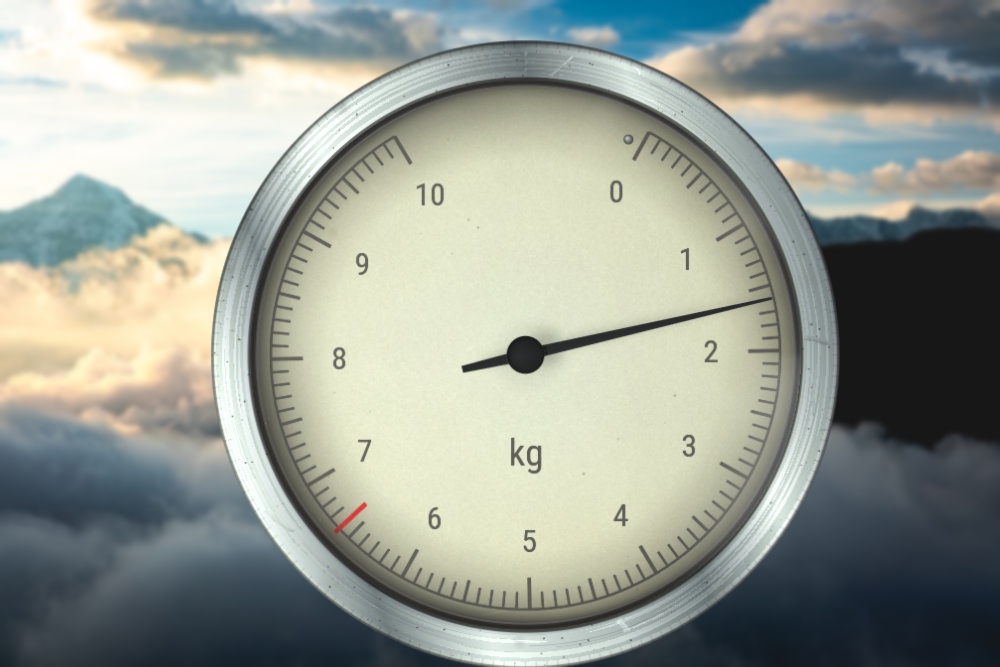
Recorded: 1.6 kg
